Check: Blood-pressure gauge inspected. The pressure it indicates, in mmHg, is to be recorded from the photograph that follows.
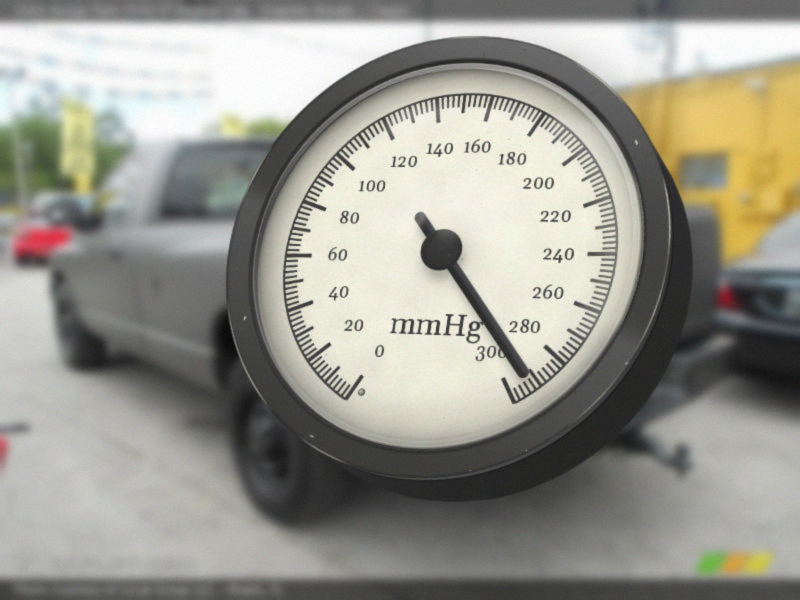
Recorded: 292 mmHg
